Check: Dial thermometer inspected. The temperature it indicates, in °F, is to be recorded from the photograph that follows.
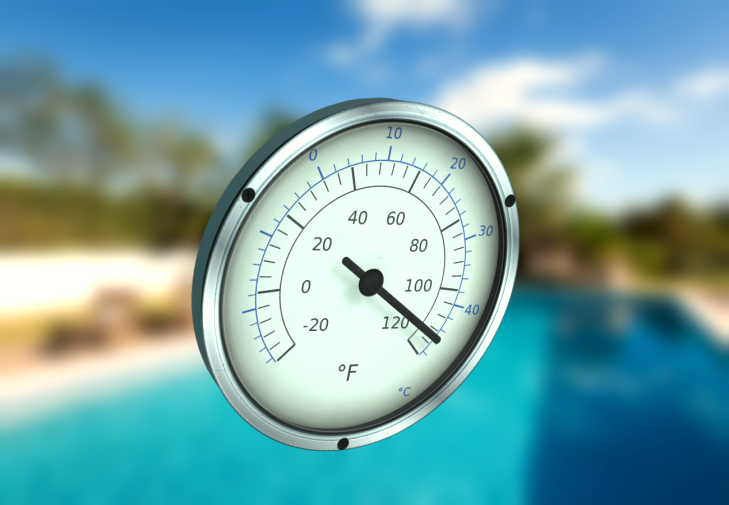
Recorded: 114 °F
